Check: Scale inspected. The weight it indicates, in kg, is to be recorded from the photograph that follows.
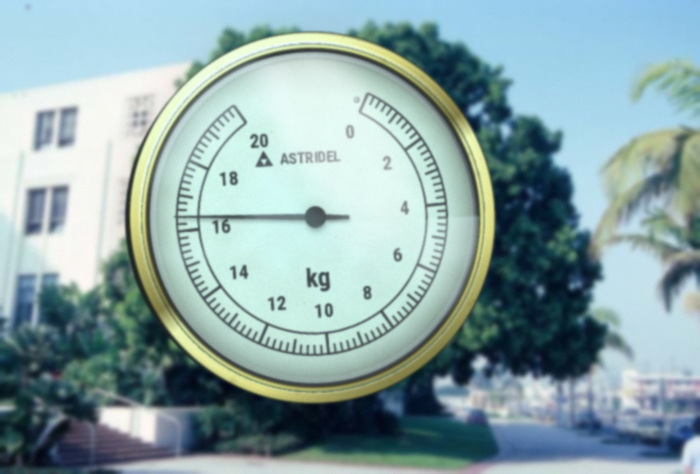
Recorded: 16.4 kg
